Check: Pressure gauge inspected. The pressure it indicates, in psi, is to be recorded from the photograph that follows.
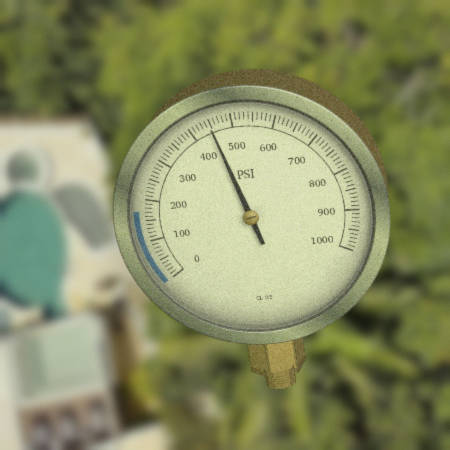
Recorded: 450 psi
